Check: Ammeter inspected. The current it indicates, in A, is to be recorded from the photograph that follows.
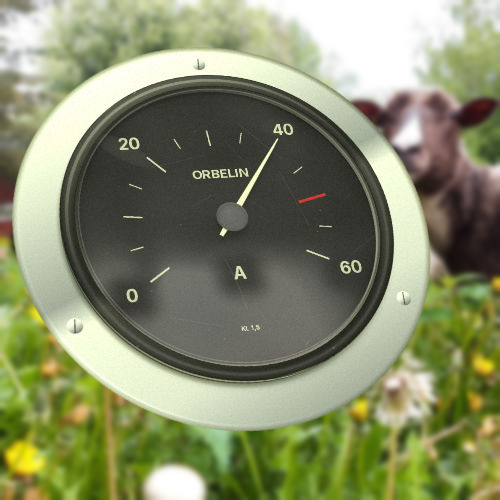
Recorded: 40 A
